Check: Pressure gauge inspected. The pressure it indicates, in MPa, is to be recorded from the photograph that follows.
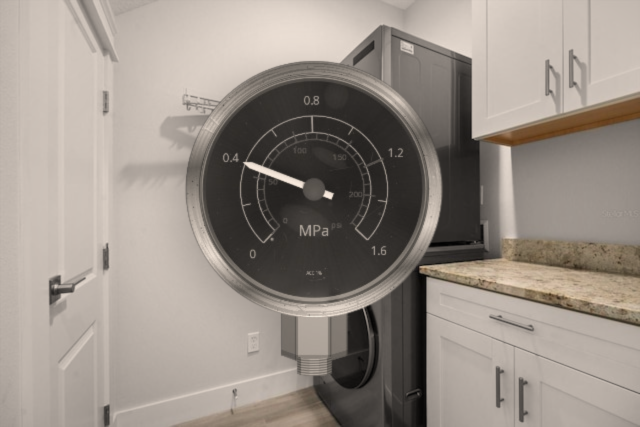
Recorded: 0.4 MPa
